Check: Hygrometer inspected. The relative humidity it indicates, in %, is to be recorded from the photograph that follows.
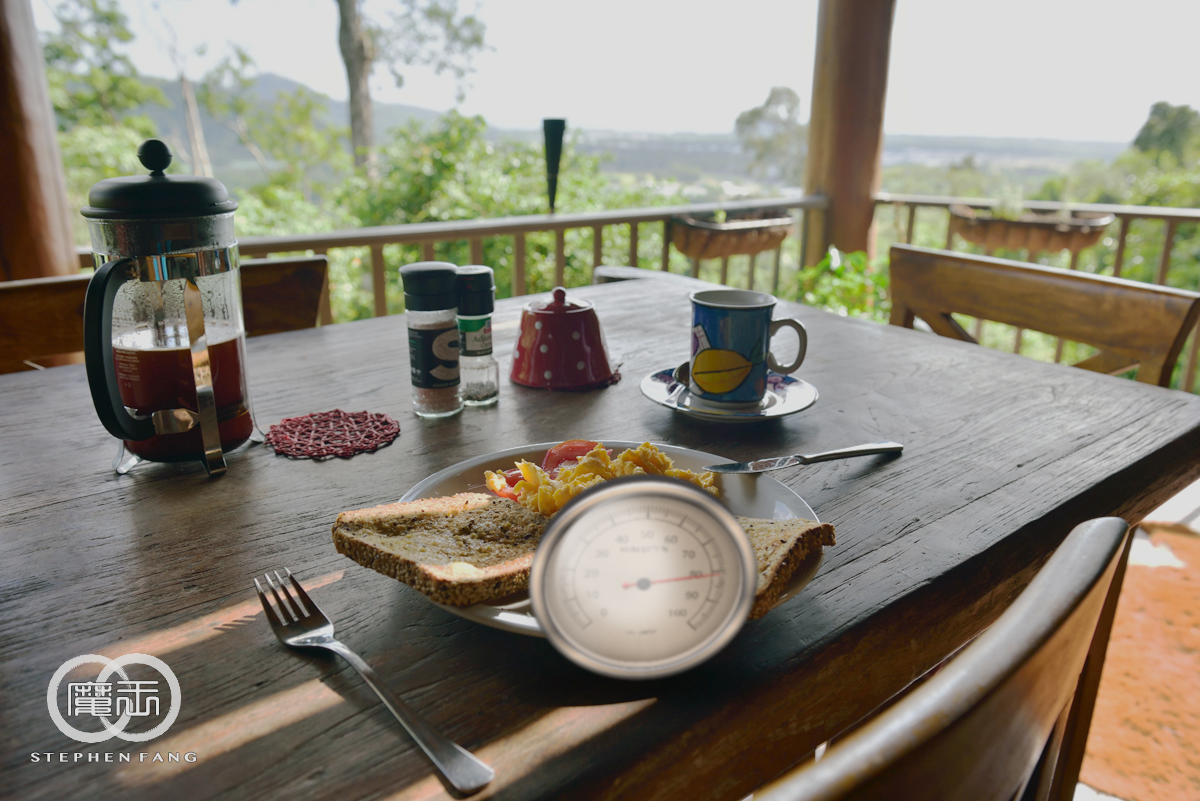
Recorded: 80 %
